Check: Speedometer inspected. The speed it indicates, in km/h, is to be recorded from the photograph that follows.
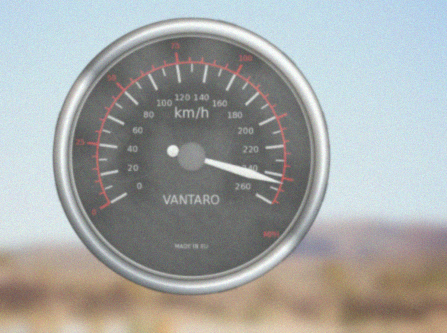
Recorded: 245 km/h
